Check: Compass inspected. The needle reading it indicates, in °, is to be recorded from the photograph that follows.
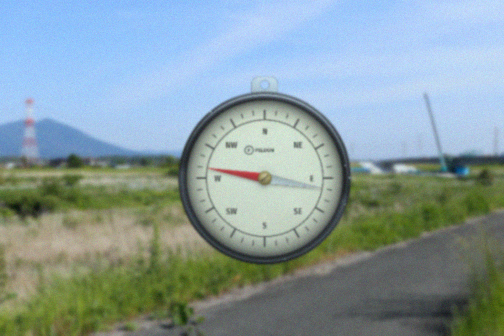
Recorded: 280 °
